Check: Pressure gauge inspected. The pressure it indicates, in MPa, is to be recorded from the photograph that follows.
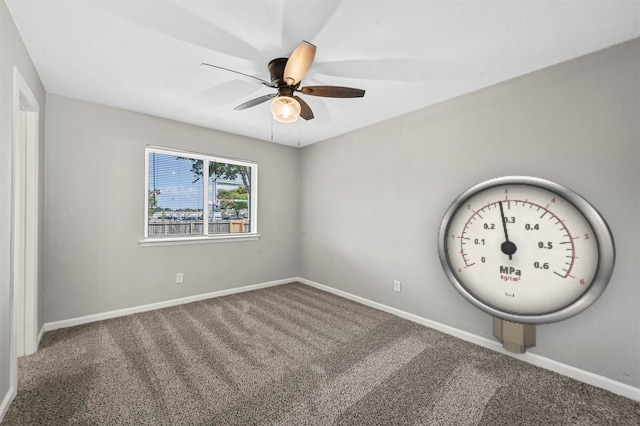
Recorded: 0.28 MPa
